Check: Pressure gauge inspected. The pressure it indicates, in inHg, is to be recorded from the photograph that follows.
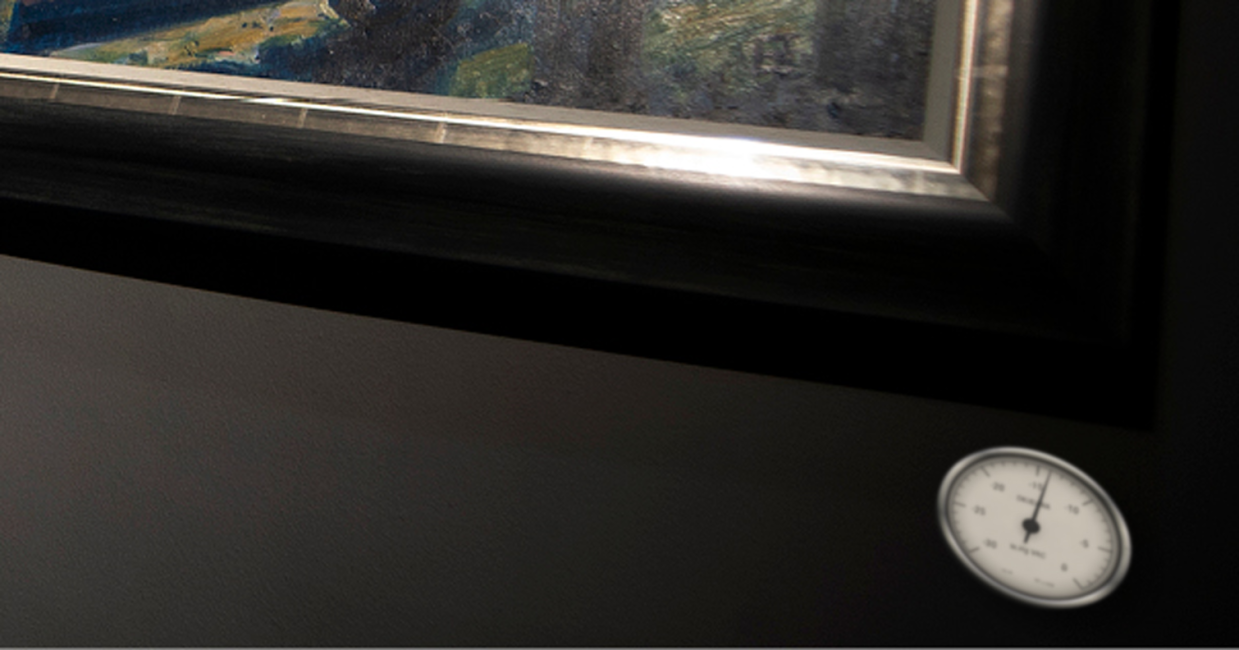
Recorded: -14 inHg
